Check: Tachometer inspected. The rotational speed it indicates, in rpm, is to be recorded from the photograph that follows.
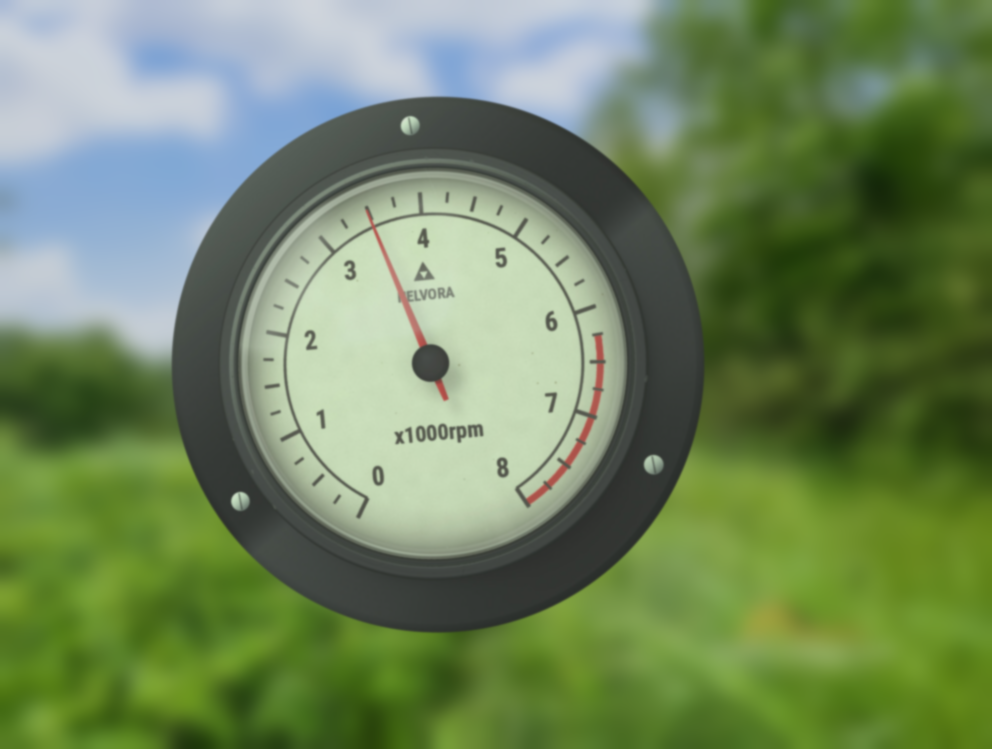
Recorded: 3500 rpm
